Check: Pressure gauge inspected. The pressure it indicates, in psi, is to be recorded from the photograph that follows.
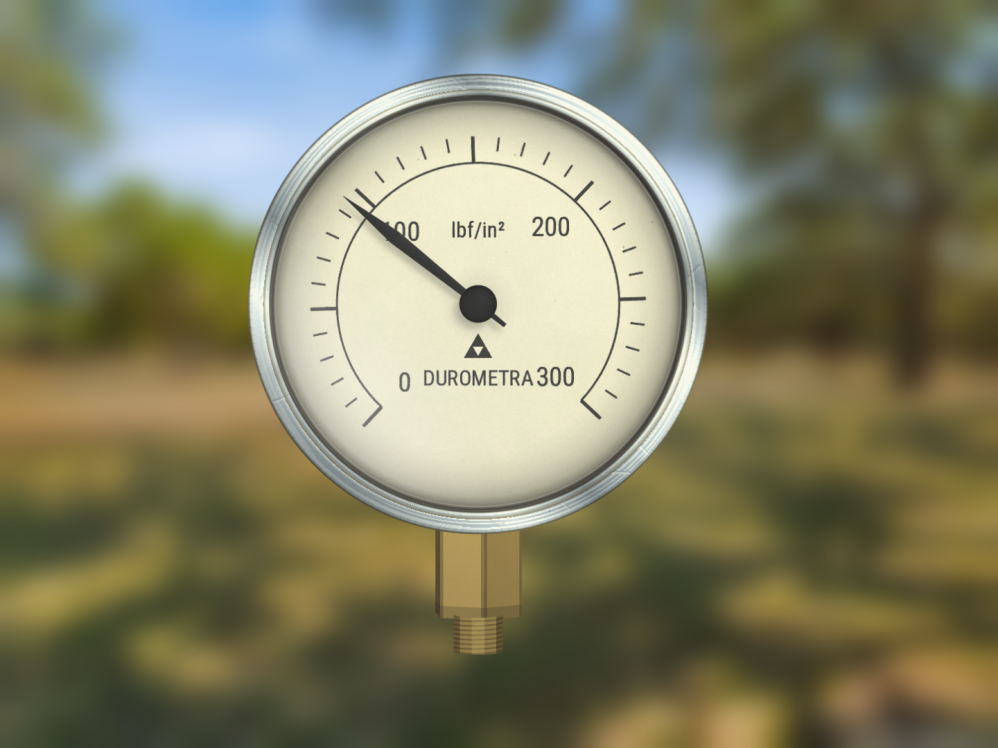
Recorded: 95 psi
